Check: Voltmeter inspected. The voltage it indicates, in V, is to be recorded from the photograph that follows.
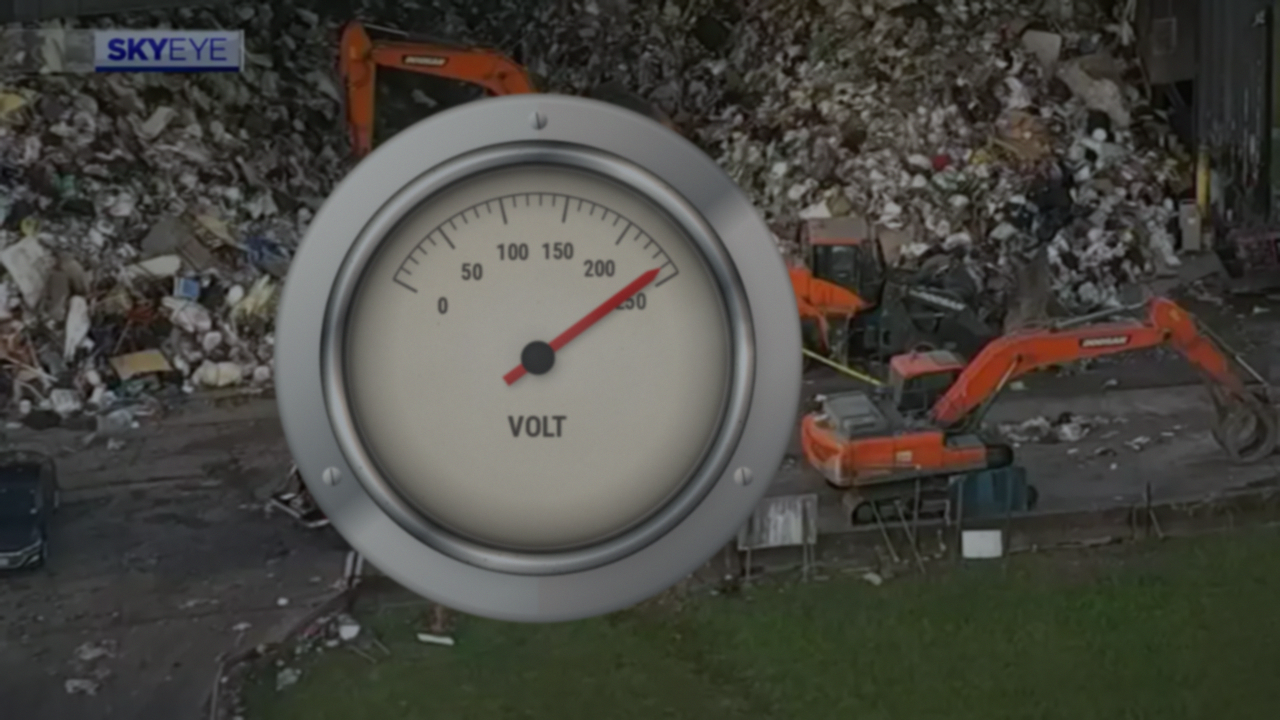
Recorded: 240 V
